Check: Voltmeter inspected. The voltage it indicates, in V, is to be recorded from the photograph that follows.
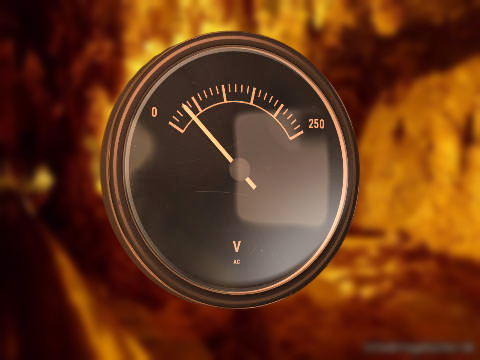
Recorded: 30 V
